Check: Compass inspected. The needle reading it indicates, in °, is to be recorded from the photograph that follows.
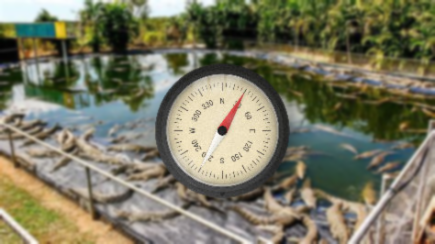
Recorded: 30 °
